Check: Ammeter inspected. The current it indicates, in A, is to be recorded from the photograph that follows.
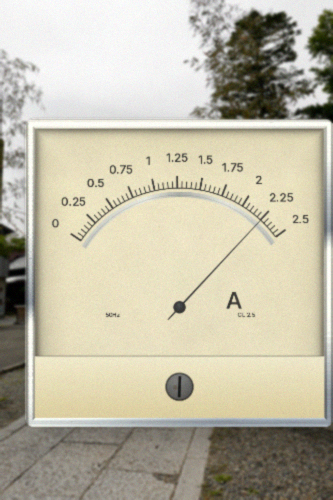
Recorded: 2.25 A
